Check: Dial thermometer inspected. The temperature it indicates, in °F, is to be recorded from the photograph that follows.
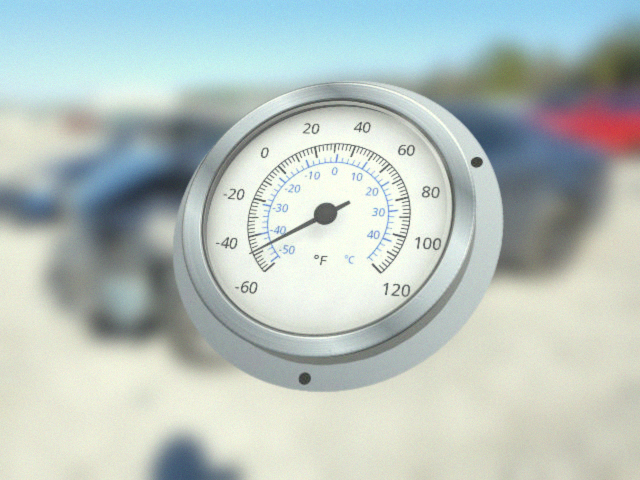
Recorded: -50 °F
